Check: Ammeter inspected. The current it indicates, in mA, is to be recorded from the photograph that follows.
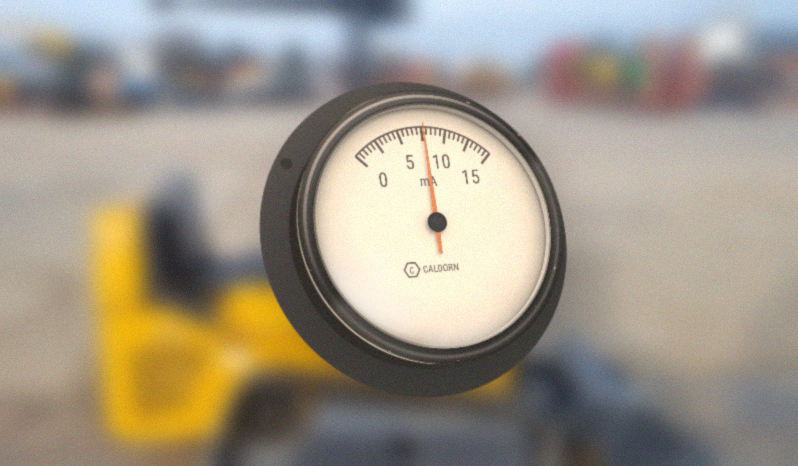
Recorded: 7.5 mA
